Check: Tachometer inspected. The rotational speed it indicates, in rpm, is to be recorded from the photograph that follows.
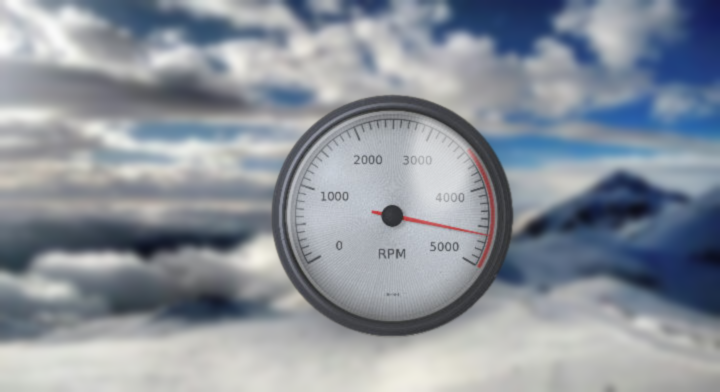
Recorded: 4600 rpm
